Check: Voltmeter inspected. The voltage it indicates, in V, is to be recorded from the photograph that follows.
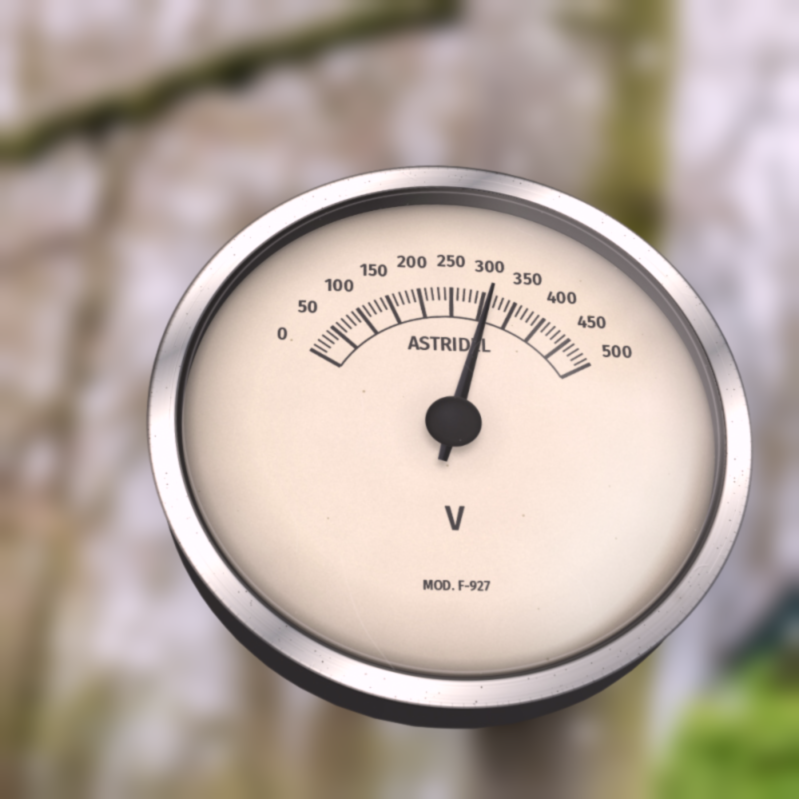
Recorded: 310 V
